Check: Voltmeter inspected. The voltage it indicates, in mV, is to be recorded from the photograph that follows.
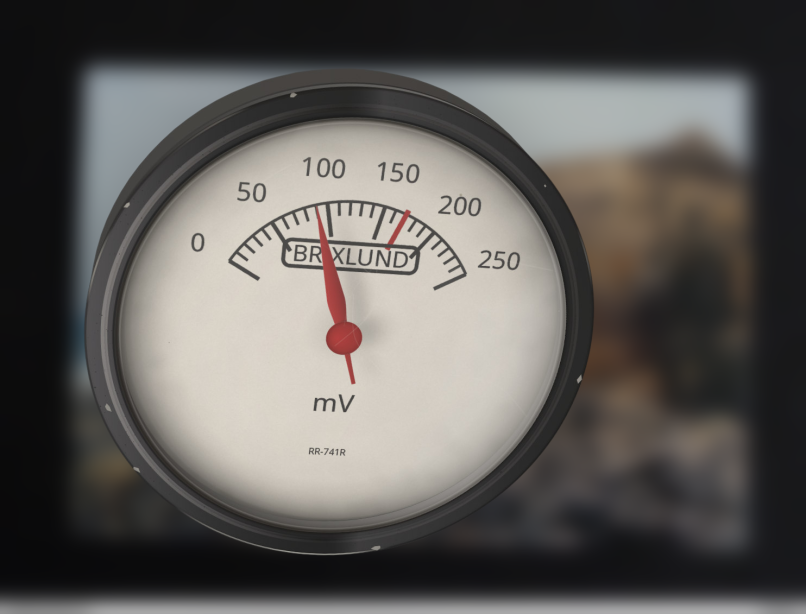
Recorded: 90 mV
